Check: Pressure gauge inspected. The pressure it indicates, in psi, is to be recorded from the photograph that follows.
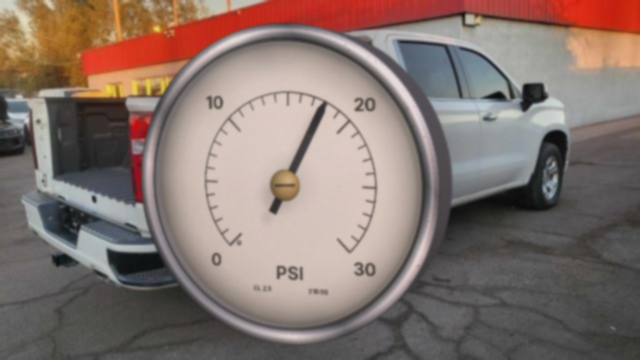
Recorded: 18 psi
